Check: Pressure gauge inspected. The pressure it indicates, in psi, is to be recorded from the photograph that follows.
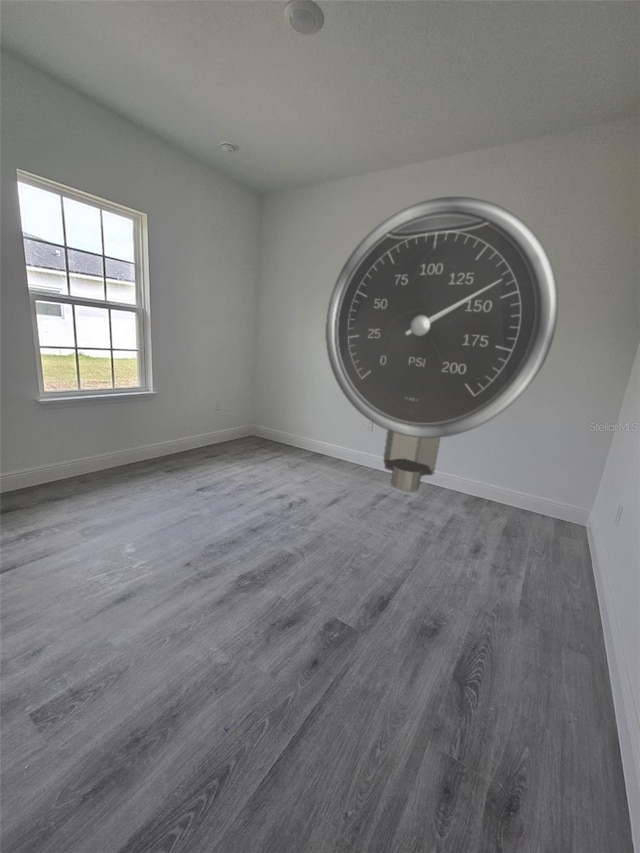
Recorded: 142.5 psi
